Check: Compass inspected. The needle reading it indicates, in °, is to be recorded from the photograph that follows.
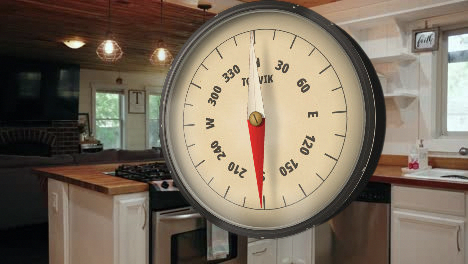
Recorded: 180 °
